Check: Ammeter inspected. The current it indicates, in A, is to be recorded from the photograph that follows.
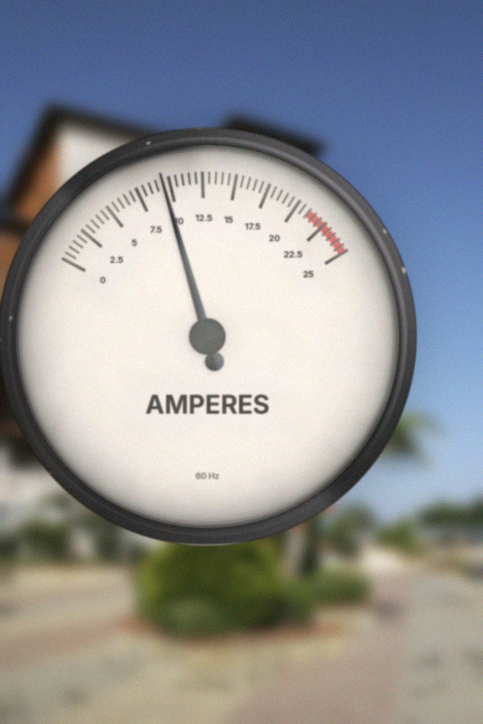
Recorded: 9.5 A
